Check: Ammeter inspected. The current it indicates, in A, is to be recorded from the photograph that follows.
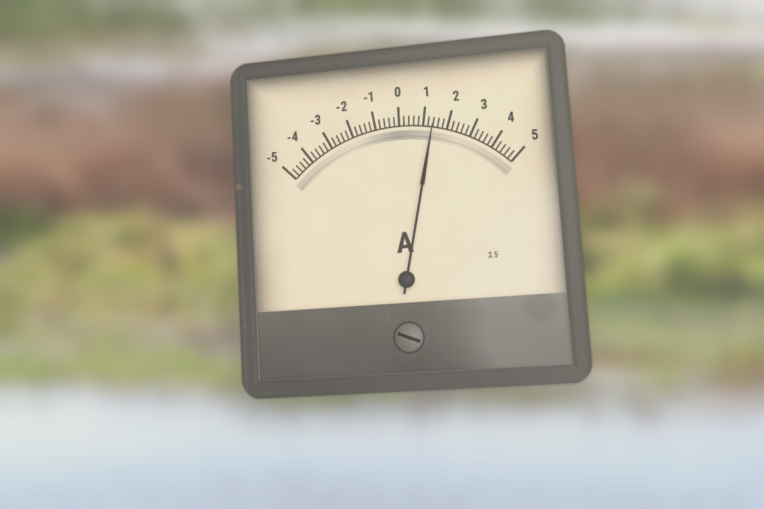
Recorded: 1.4 A
